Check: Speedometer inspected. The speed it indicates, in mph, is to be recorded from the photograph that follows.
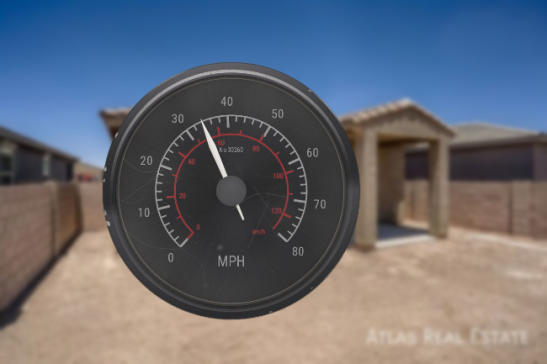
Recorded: 34 mph
